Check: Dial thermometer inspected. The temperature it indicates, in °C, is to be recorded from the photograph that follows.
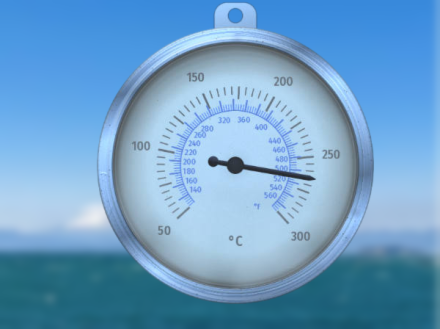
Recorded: 265 °C
